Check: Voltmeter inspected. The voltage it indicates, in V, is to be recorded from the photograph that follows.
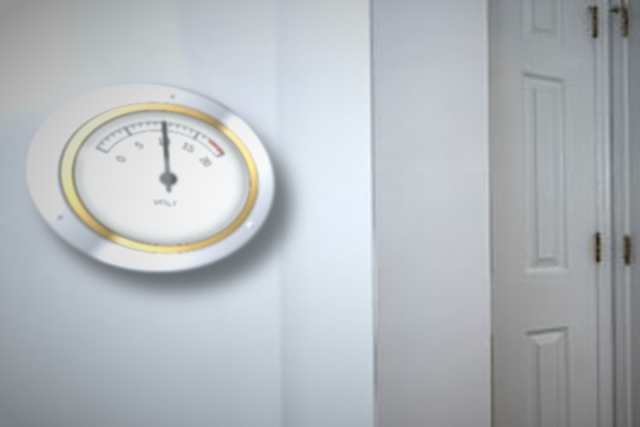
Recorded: 10 V
